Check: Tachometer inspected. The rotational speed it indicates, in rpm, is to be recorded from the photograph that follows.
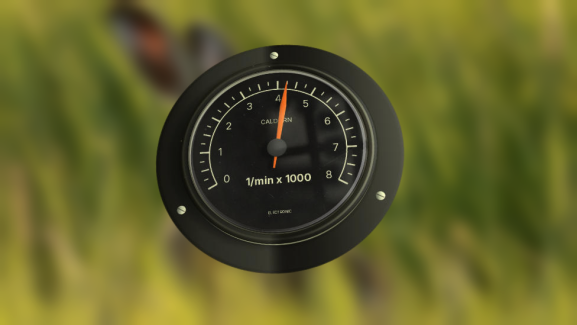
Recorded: 4250 rpm
